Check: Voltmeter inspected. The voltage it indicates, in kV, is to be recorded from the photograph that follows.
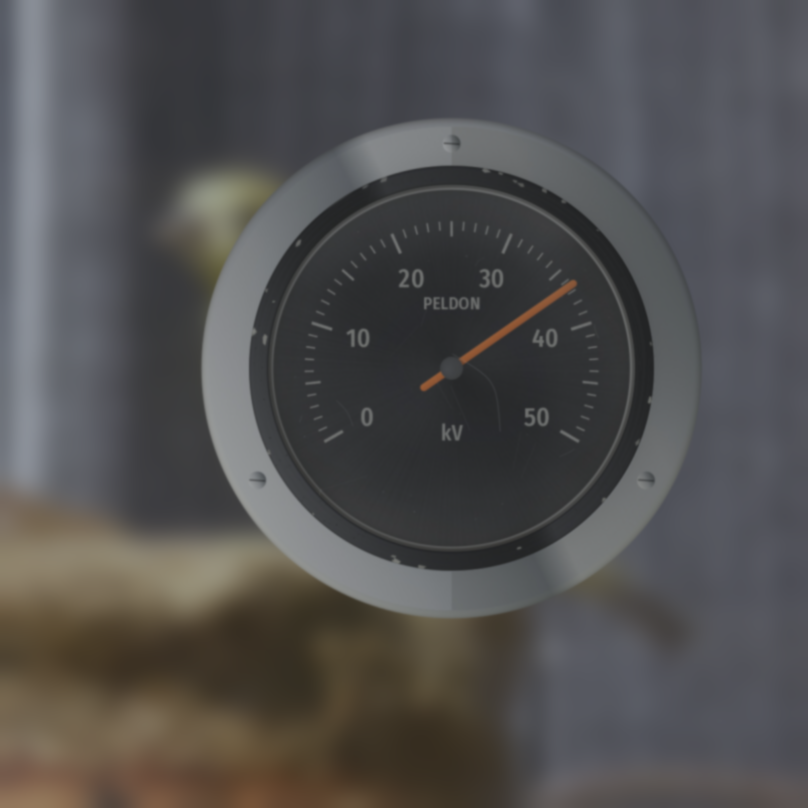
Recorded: 36.5 kV
